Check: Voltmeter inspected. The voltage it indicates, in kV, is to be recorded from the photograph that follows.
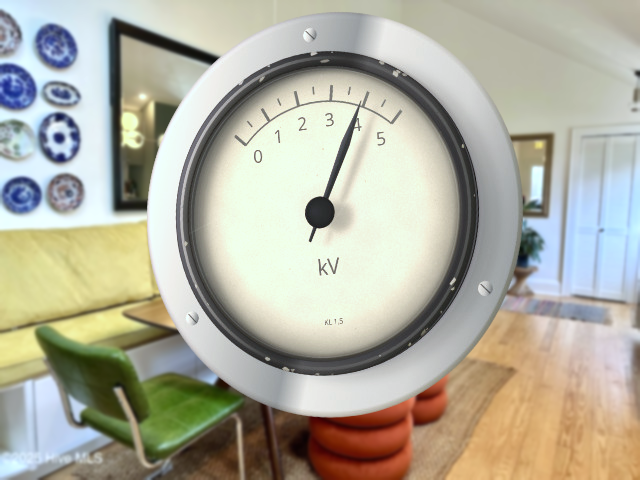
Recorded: 4 kV
